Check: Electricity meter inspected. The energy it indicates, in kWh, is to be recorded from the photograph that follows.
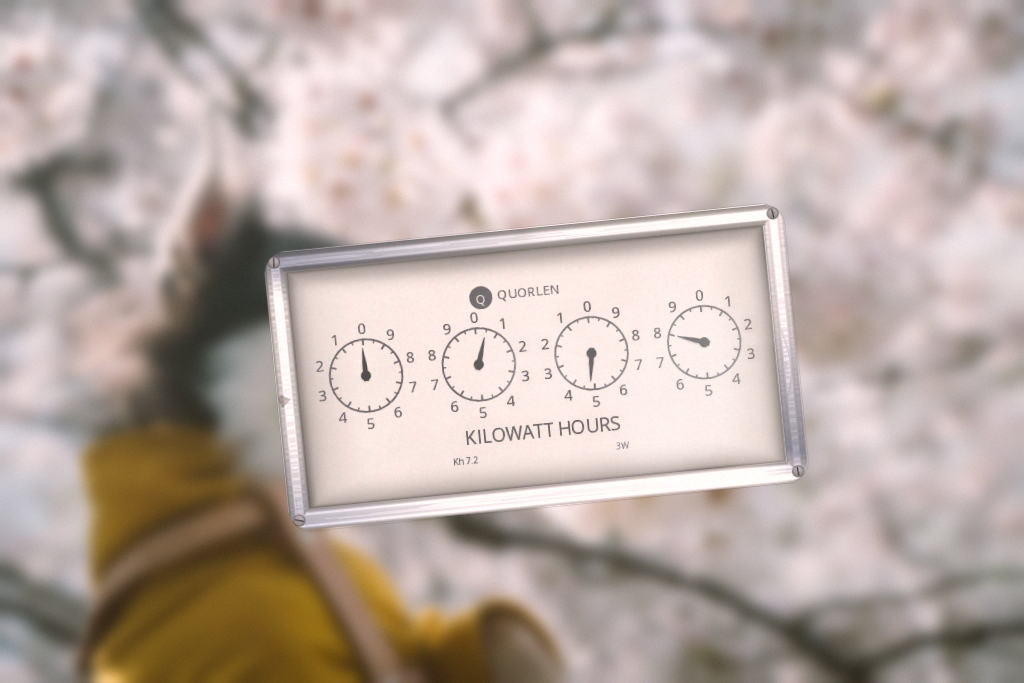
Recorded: 48 kWh
